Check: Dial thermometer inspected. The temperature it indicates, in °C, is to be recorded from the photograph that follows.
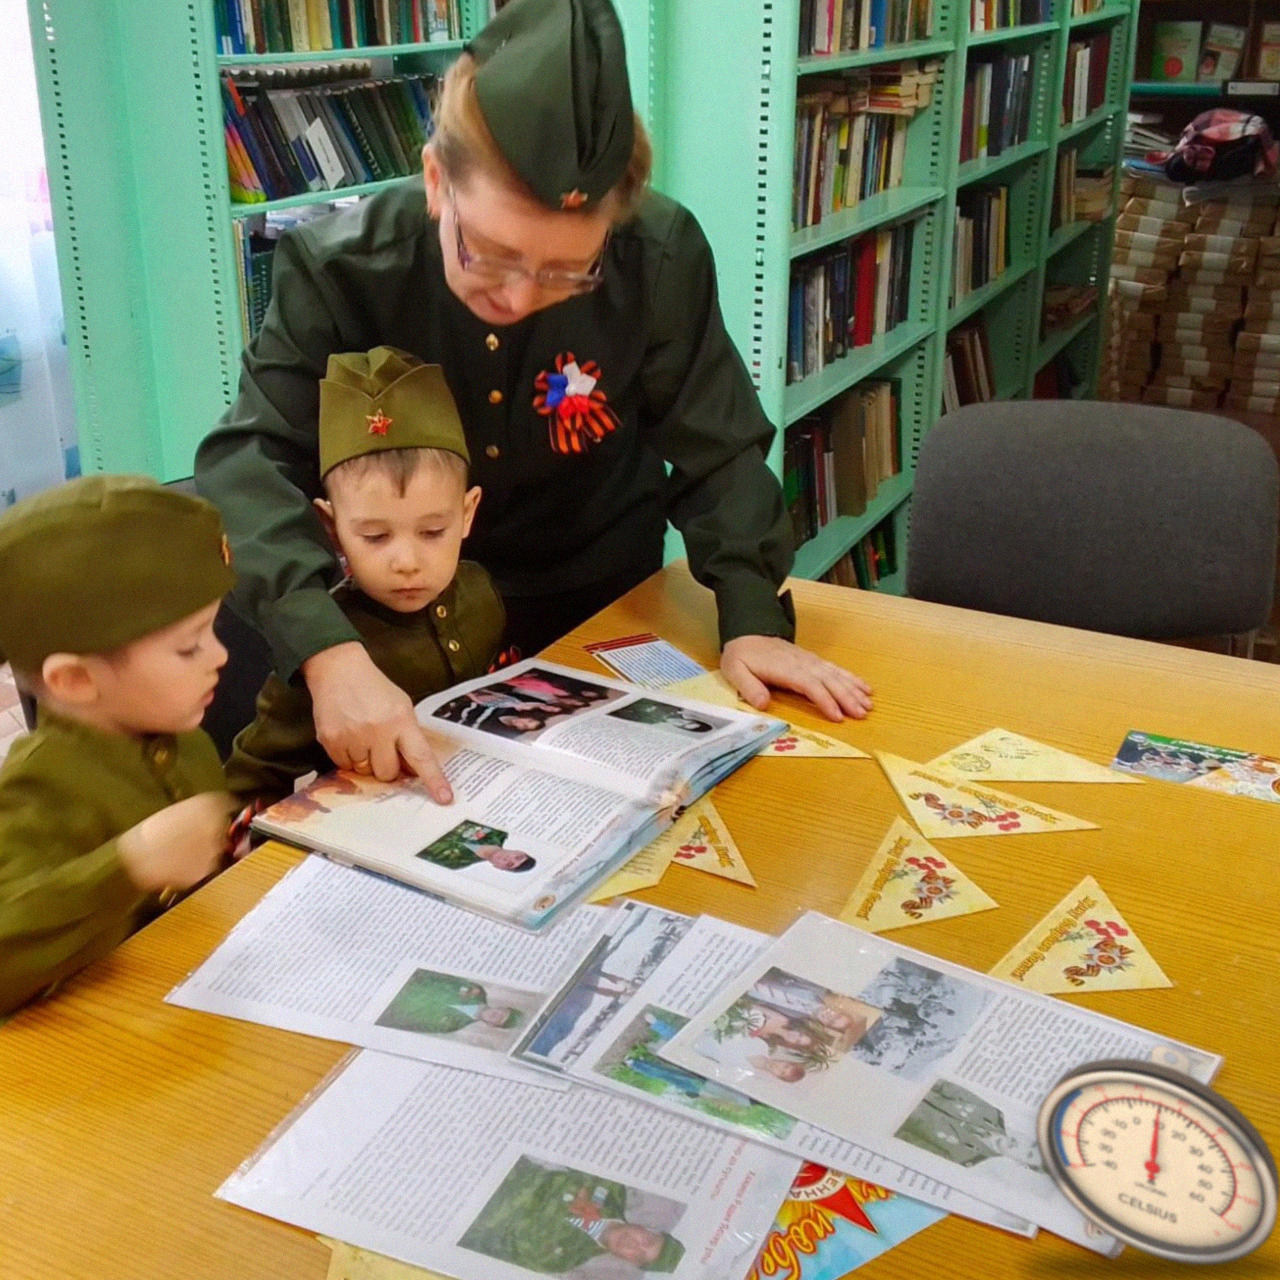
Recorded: 10 °C
